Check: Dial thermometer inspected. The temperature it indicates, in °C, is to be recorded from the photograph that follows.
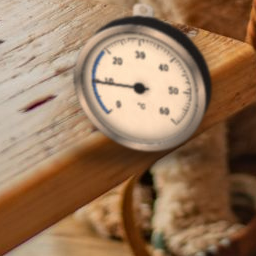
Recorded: 10 °C
